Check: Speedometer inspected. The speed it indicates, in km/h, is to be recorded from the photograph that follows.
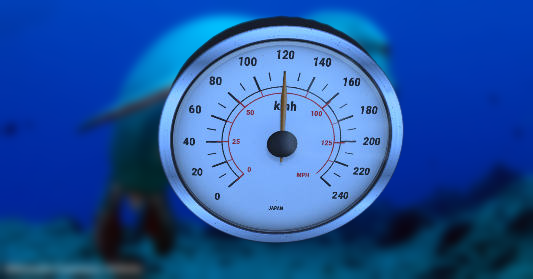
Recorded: 120 km/h
